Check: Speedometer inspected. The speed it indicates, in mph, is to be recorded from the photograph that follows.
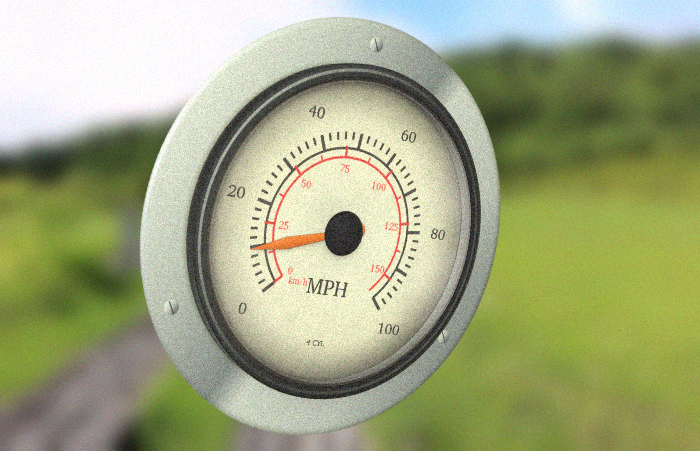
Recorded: 10 mph
